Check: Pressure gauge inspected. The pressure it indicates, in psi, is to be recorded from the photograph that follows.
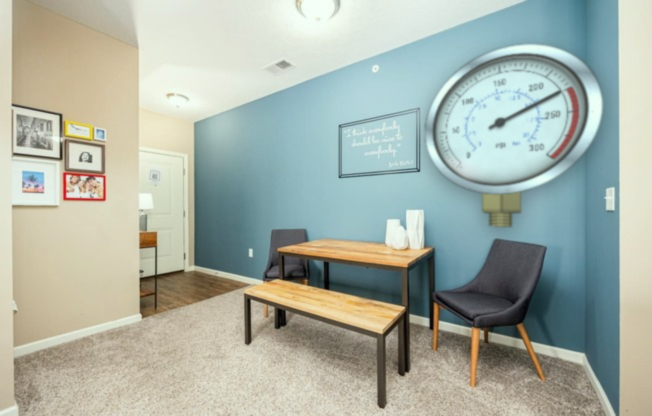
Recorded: 225 psi
